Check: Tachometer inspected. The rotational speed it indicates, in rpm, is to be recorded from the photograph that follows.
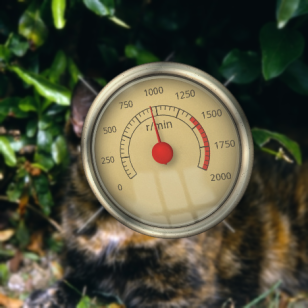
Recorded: 950 rpm
